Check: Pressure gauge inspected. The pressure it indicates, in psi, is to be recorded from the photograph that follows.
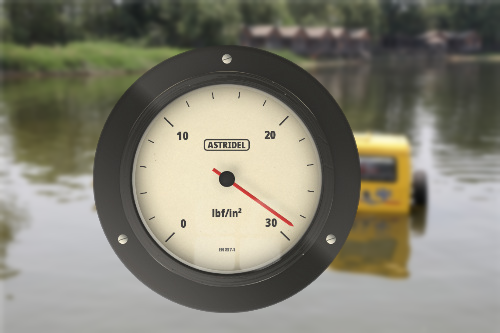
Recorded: 29 psi
